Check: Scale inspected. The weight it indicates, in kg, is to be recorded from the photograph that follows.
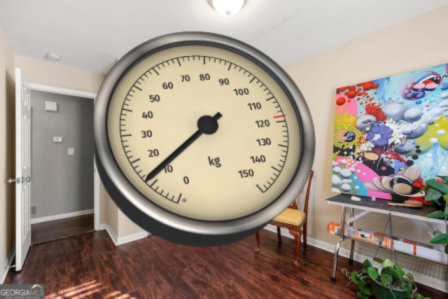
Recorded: 12 kg
